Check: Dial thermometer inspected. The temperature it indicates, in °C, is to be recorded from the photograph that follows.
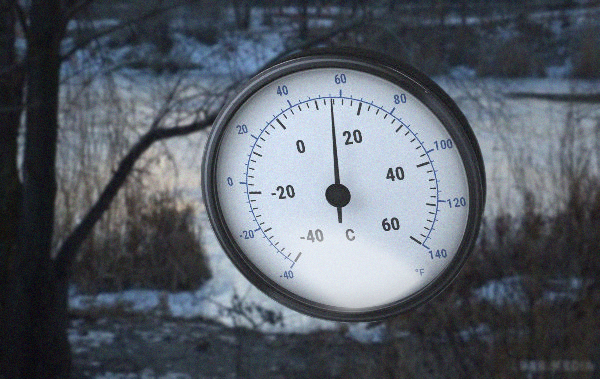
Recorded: 14 °C
